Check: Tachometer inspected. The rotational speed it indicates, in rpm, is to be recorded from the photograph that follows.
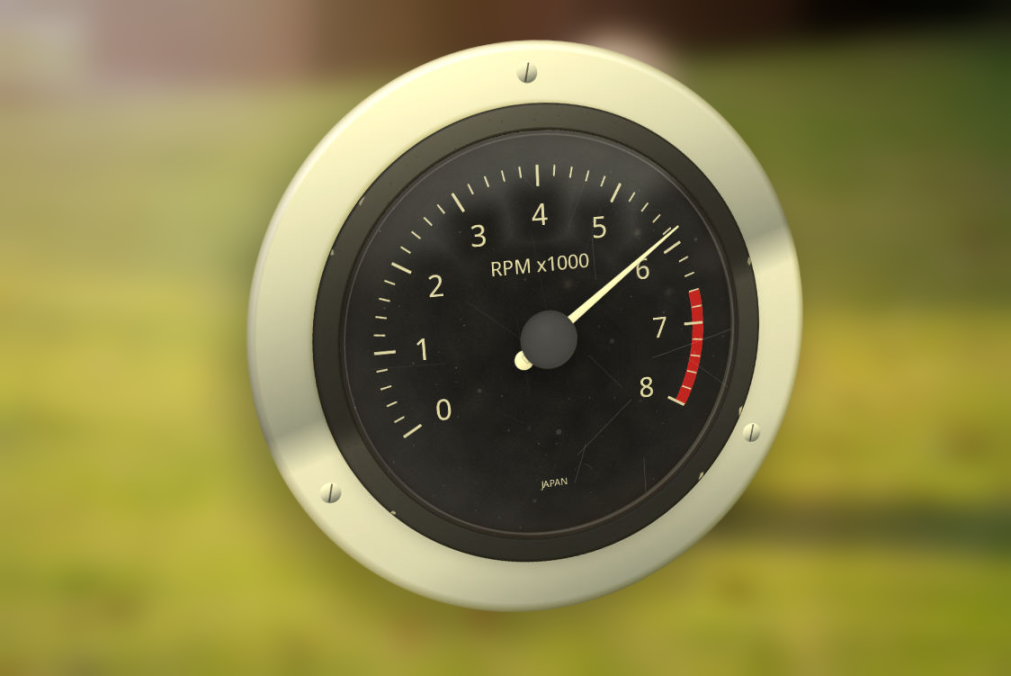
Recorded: 5800 rpm
